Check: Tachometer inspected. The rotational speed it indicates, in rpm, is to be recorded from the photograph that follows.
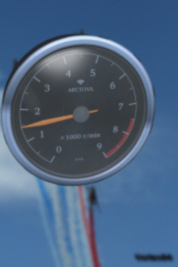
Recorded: 1500 rpm
